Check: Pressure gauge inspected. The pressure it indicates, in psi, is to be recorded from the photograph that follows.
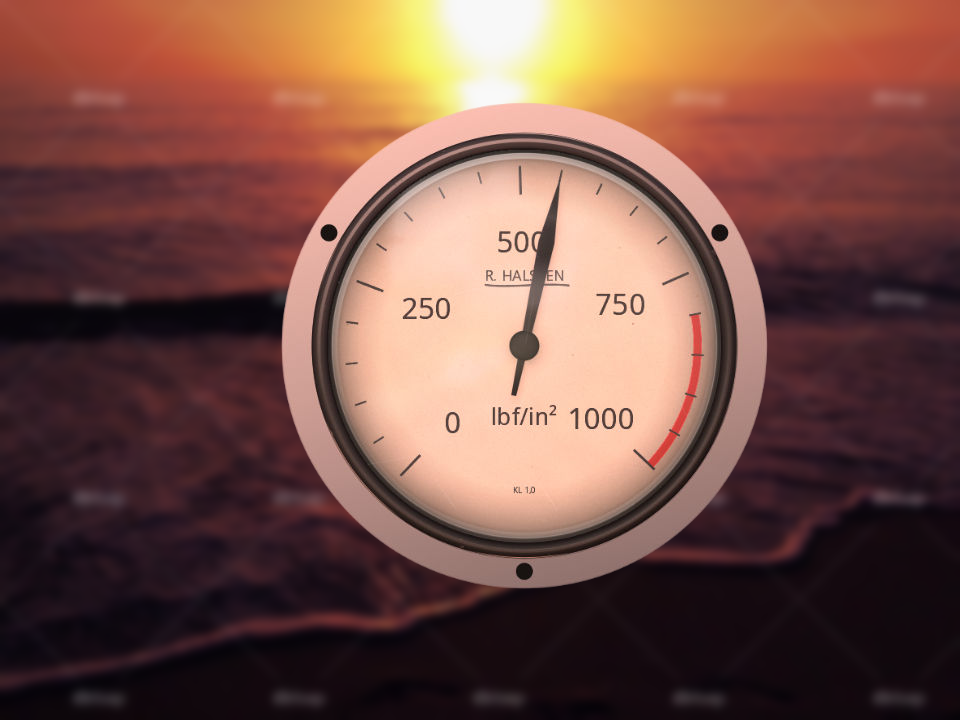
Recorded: 550 psi
